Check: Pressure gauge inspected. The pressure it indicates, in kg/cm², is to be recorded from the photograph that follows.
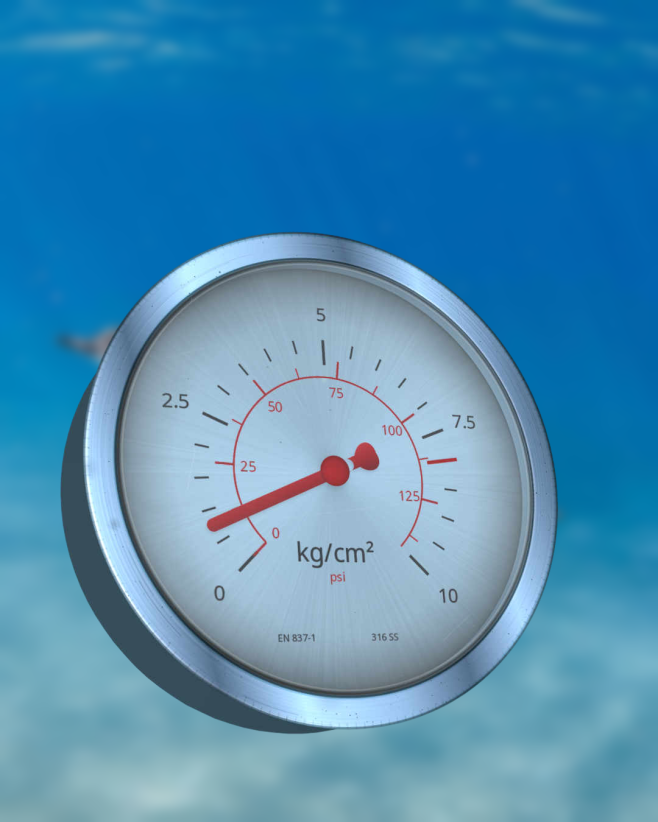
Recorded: 0.75 kg/cm²
